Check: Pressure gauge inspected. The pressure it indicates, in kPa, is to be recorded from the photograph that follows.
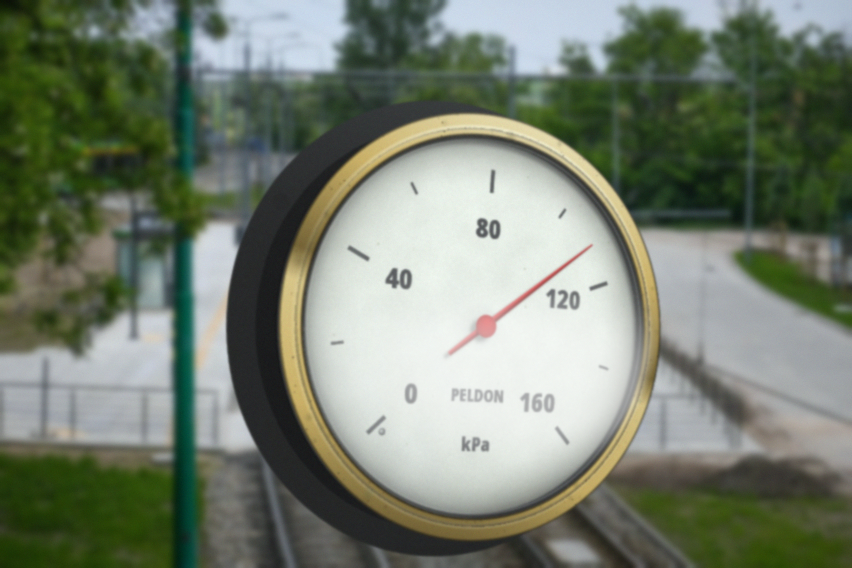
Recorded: 110 kPa
